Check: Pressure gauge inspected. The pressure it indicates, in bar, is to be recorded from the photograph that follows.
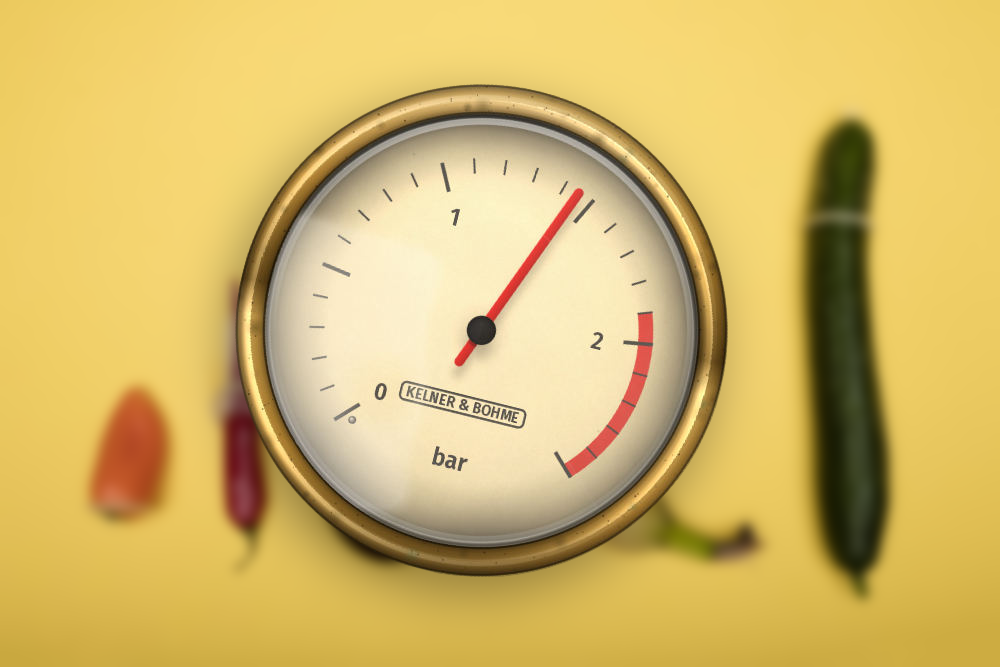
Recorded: 1.45 bar
